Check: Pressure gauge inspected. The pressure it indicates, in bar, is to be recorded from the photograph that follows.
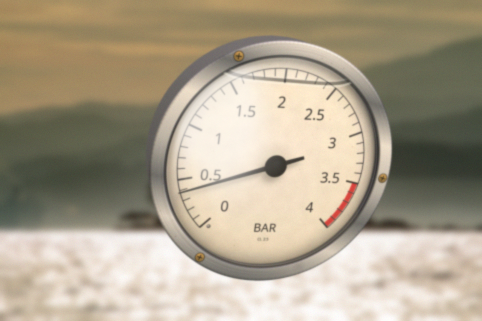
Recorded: 0.4 bar
